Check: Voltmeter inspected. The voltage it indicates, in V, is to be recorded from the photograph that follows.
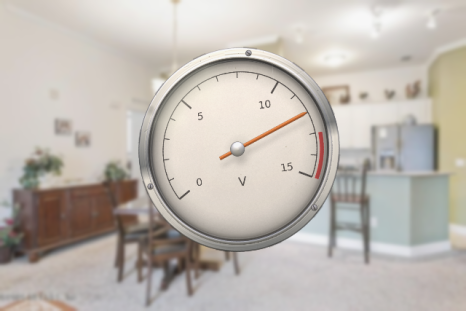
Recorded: 12 V
